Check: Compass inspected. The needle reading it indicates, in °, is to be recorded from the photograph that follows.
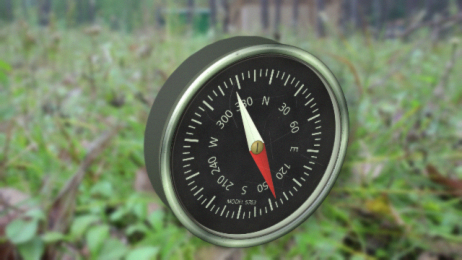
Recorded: 145 °
